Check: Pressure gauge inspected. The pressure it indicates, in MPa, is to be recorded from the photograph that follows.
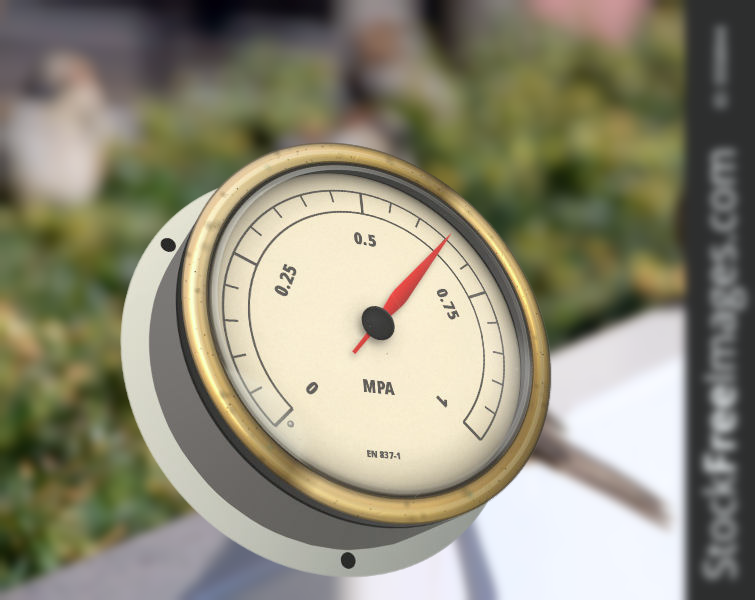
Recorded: 0.65 MPa
